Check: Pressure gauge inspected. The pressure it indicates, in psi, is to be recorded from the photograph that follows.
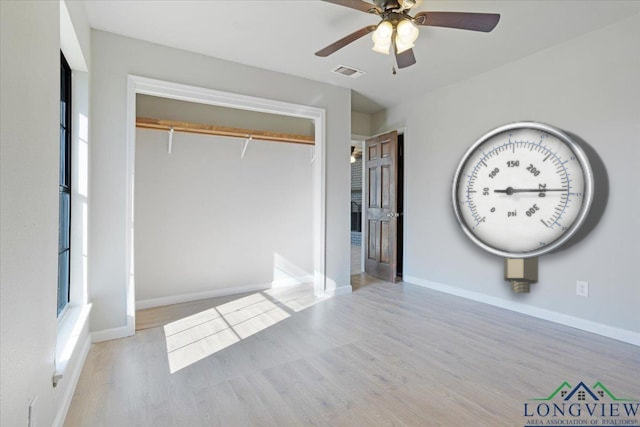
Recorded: 250 psi
